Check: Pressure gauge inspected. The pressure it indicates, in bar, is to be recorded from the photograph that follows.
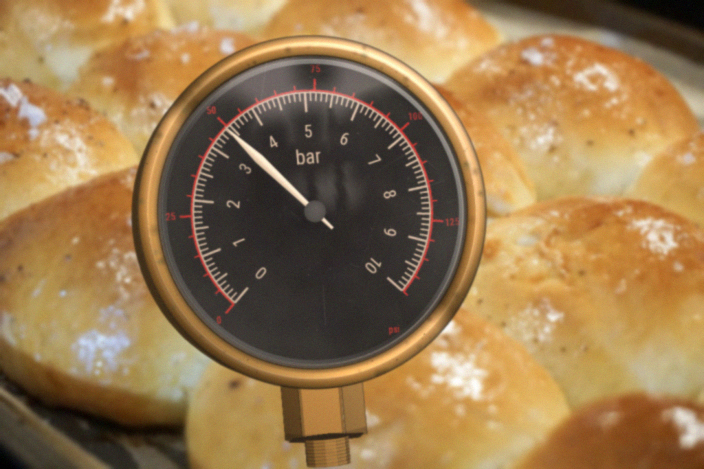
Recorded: 3.4 bar
